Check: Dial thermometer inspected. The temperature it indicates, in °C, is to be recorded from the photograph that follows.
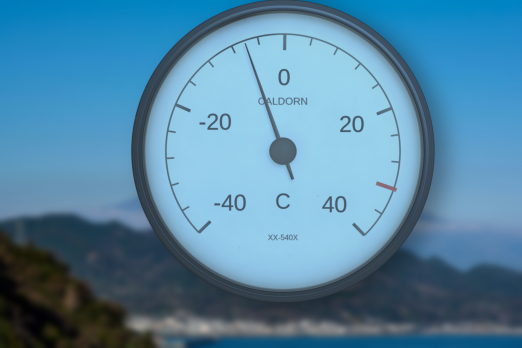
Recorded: -6 °C
